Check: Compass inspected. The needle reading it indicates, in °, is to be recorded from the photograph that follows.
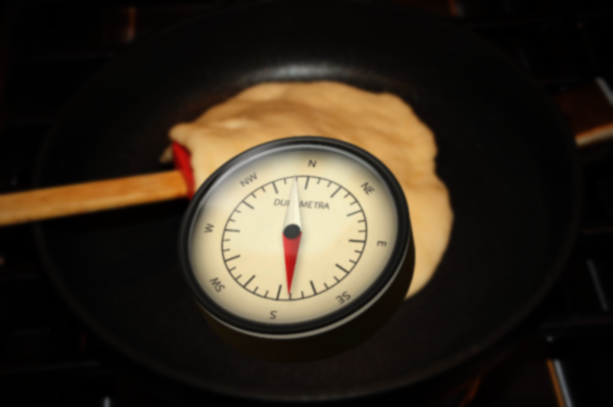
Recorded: 170 °
